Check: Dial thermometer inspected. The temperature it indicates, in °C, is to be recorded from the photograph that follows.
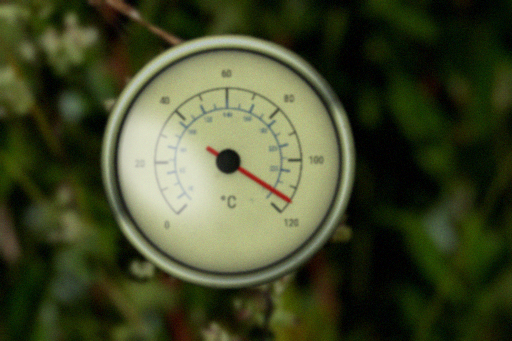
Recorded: 115 °C
